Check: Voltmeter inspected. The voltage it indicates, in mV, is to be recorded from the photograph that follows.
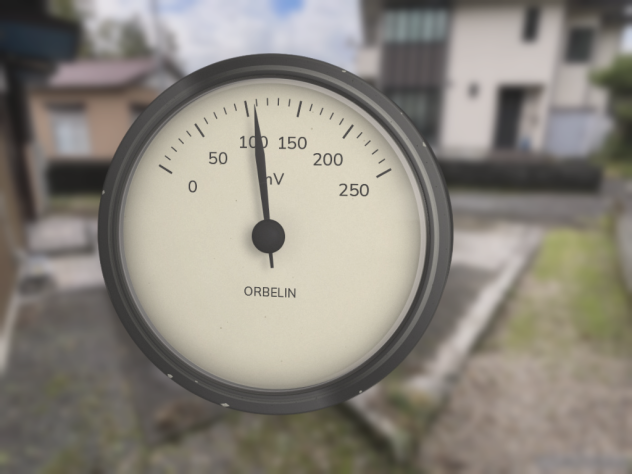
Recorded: 110 mV
